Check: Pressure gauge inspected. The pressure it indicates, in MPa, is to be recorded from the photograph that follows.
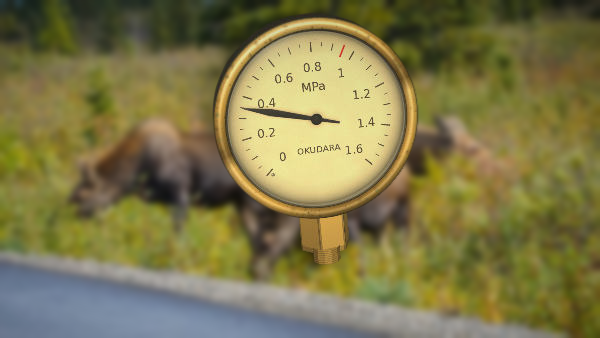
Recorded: 0.35 MPa
